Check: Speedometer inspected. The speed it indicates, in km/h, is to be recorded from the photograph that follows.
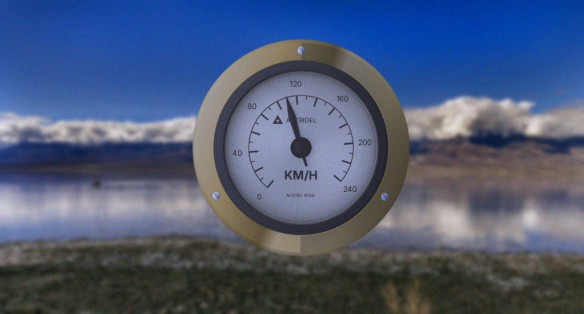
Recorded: 110 km/h
